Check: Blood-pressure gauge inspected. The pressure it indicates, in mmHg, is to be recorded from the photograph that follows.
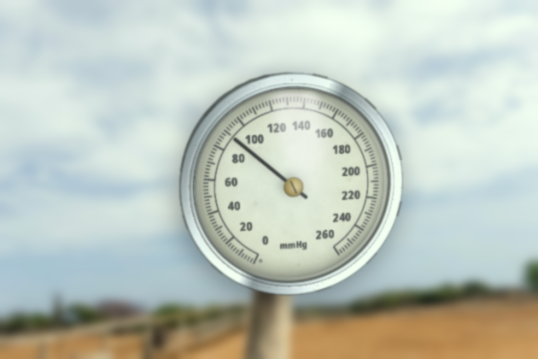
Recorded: 90 mmHg
